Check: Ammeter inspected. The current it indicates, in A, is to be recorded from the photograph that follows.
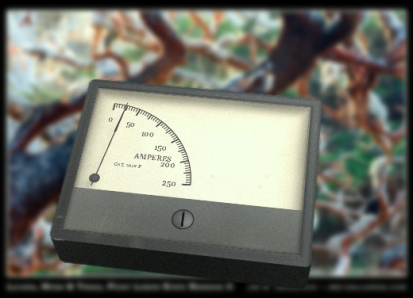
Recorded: 25 A
